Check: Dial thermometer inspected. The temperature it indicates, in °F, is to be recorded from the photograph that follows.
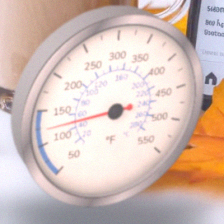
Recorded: 125 °F
